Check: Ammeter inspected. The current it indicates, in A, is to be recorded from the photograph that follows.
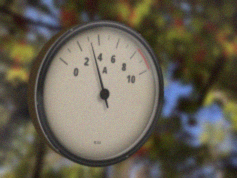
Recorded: 3 A
